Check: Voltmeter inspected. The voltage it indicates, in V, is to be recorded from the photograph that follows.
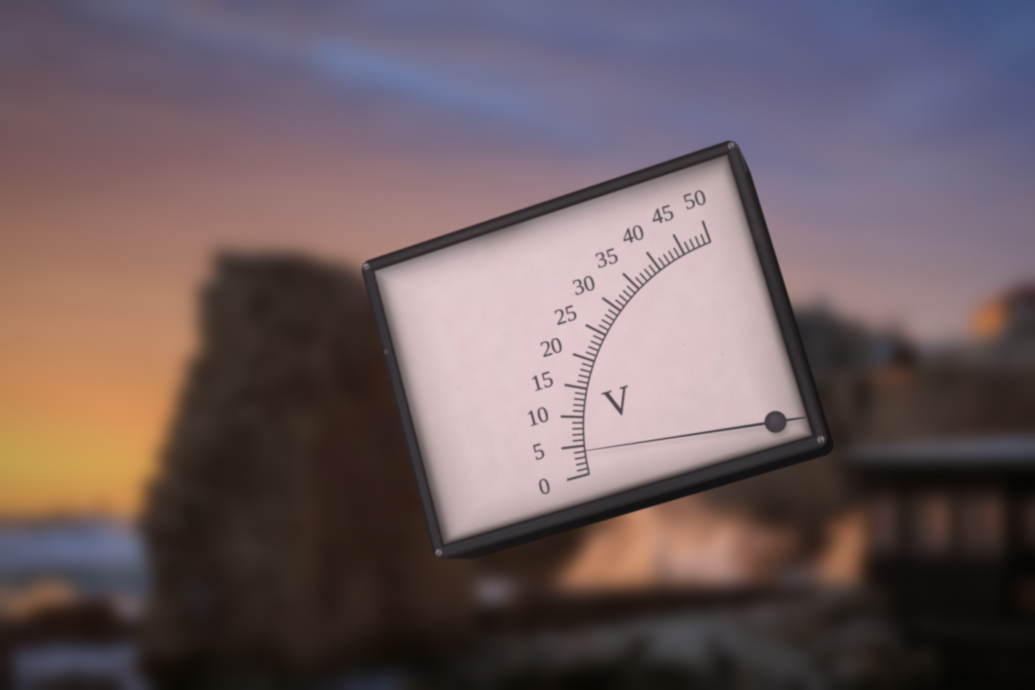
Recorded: 4 V
